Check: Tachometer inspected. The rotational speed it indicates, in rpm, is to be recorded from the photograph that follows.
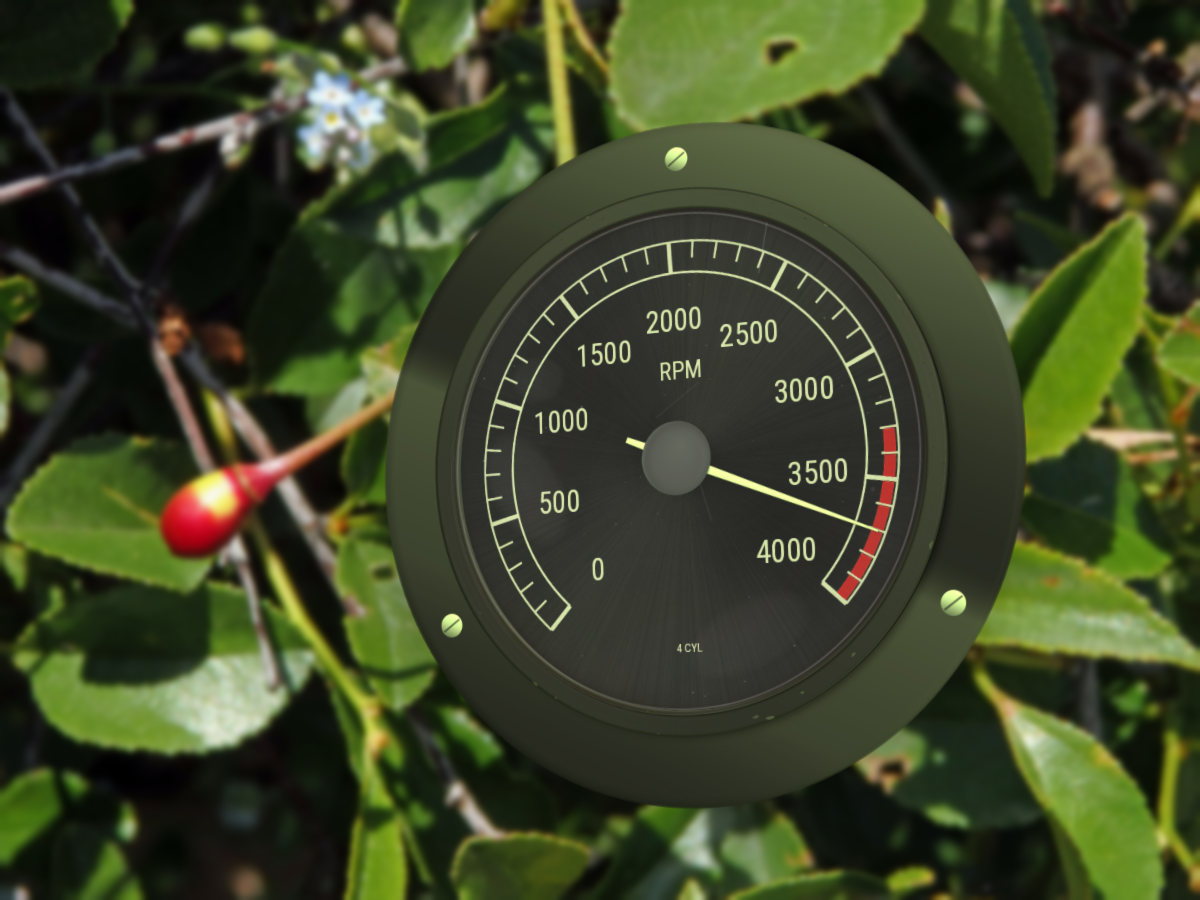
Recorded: 3700 rpm
